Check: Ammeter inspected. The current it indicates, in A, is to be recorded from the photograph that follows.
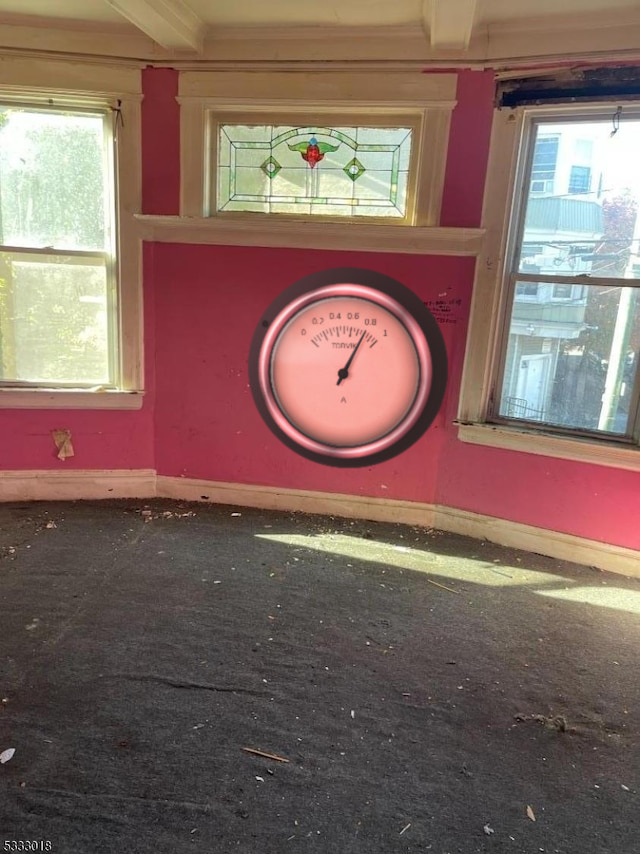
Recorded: 0.8 A
